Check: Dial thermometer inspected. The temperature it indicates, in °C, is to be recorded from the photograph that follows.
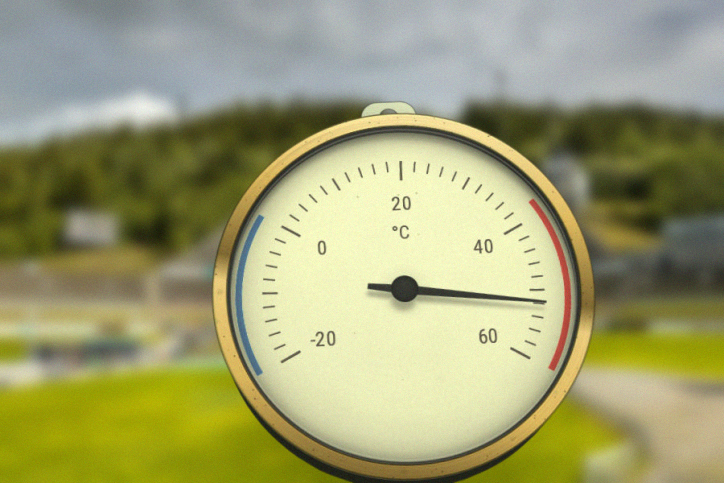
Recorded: 52 °C
